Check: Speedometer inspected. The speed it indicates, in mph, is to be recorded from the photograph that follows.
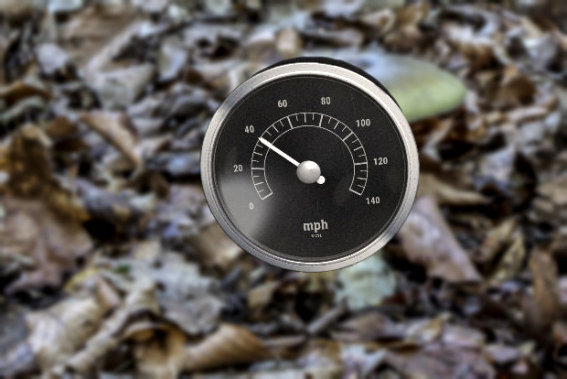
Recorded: 40 mph
